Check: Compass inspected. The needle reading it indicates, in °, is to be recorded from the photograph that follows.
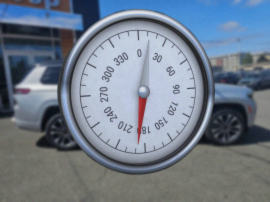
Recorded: 190 °
